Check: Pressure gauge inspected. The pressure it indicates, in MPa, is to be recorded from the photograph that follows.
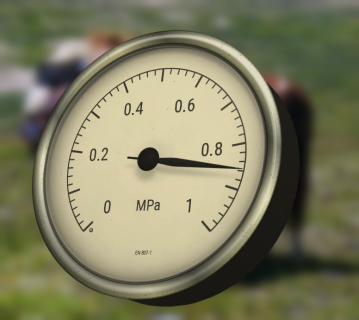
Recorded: 0.86 MPa
